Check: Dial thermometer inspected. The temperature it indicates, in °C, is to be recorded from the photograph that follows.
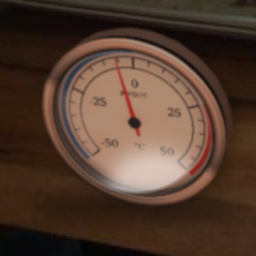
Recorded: -5 °C
